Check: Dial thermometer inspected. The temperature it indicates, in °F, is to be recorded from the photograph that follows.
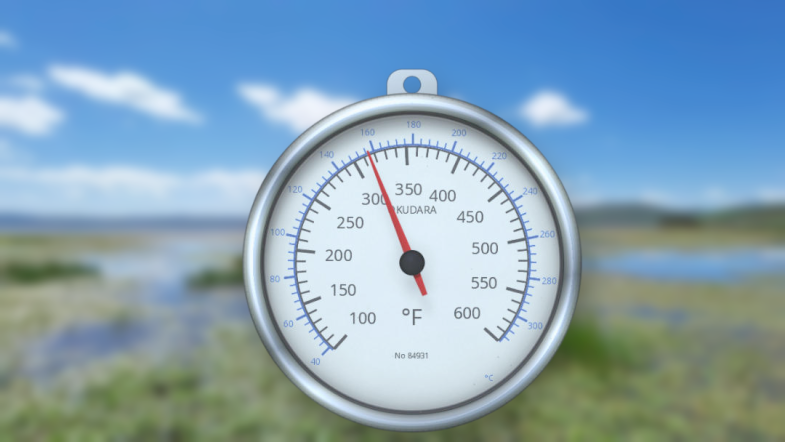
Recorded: 315 °F
